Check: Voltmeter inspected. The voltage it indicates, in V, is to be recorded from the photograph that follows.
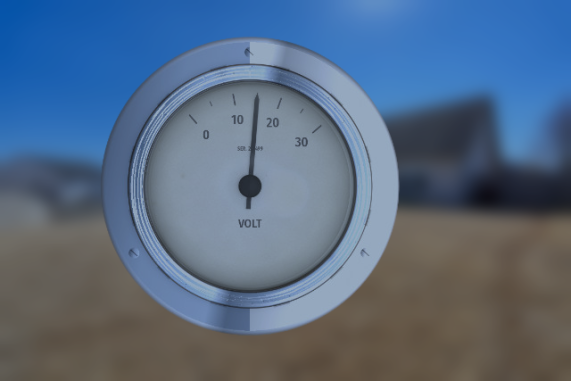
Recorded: 15 V
